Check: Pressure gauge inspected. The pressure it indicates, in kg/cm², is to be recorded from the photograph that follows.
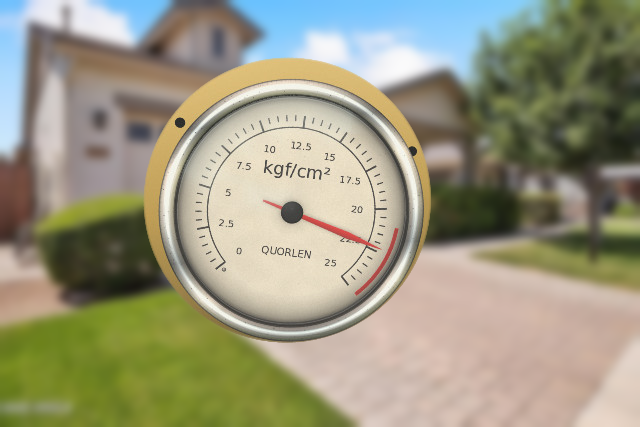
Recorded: 22.25 kg/cm²
